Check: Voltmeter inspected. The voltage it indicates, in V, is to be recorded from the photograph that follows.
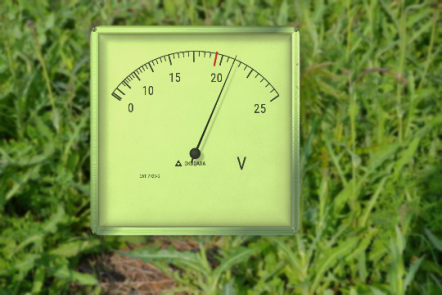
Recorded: 21 V
